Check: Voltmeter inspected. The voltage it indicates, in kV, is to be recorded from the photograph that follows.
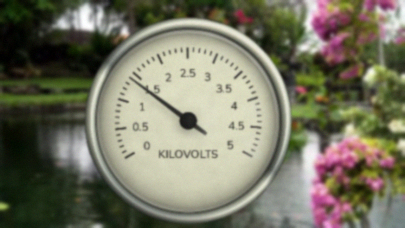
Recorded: 1.4 kV
